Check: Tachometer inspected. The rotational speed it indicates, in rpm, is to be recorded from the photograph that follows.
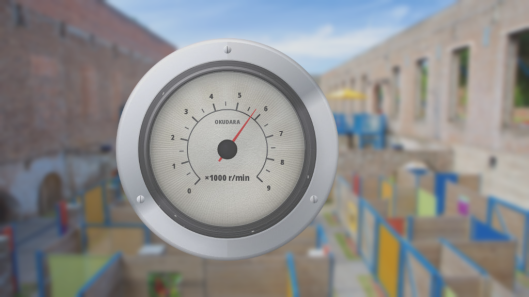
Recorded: 5750 rpm
